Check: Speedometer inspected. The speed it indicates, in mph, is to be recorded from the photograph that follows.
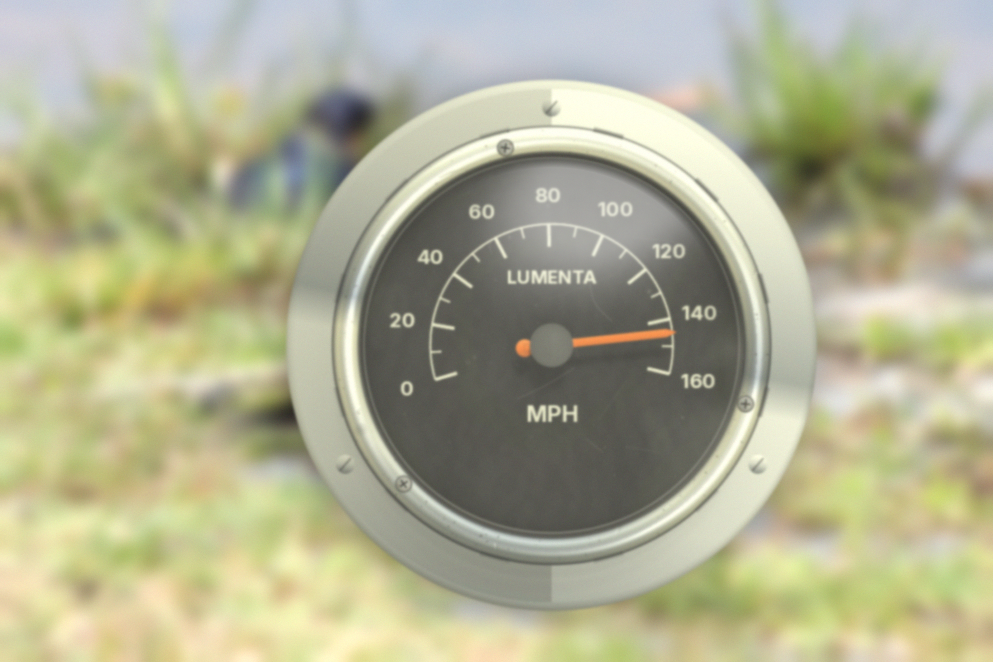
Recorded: 145 mph
